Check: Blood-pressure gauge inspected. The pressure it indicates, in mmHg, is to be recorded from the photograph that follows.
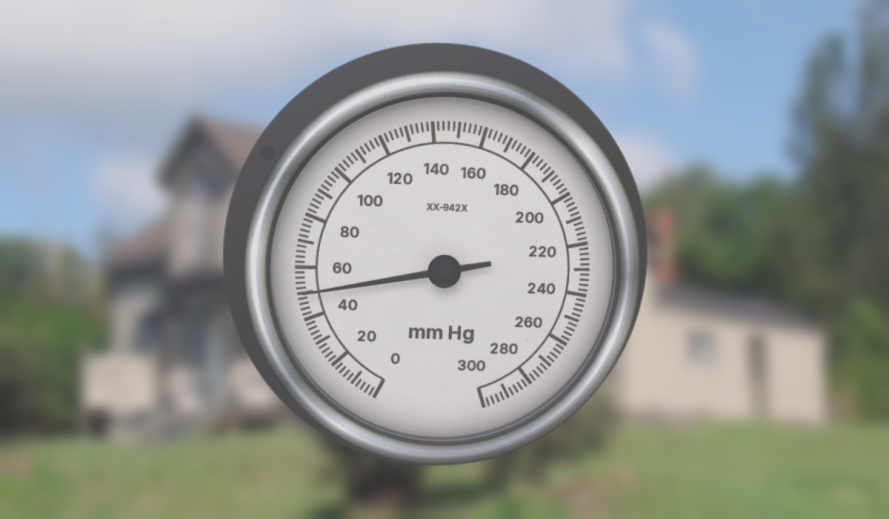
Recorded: 50 mmHg
